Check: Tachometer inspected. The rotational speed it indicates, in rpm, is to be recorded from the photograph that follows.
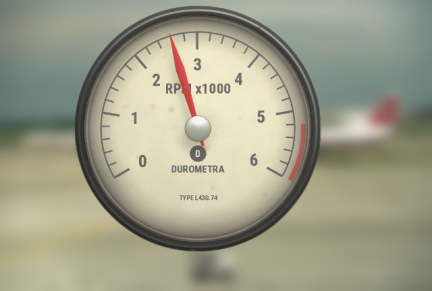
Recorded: 2600 rpm
